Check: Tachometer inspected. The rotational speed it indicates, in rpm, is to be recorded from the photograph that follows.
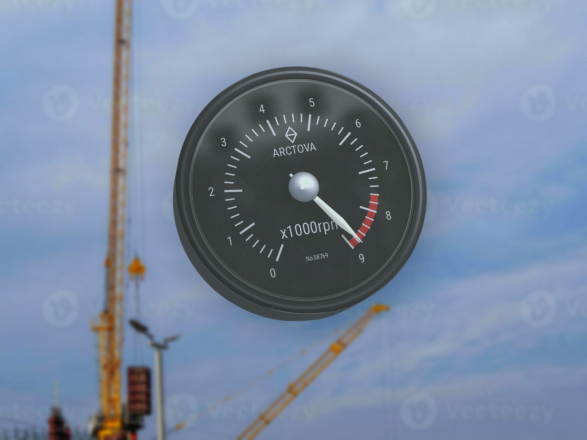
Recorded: 8800 rpm
